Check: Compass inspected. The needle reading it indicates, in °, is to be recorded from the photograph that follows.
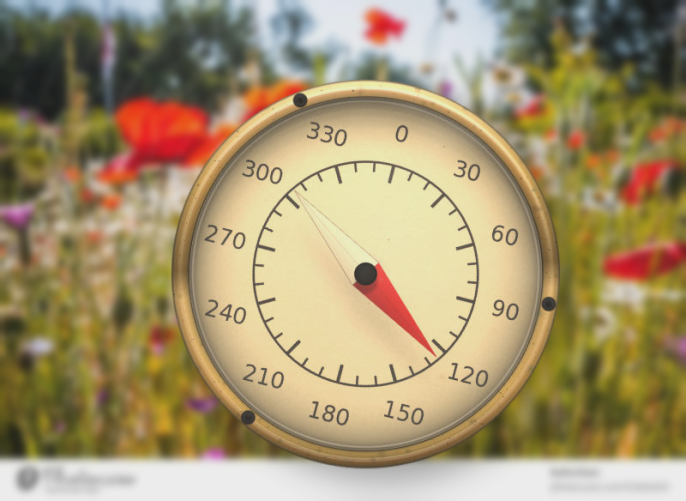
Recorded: 125 °
